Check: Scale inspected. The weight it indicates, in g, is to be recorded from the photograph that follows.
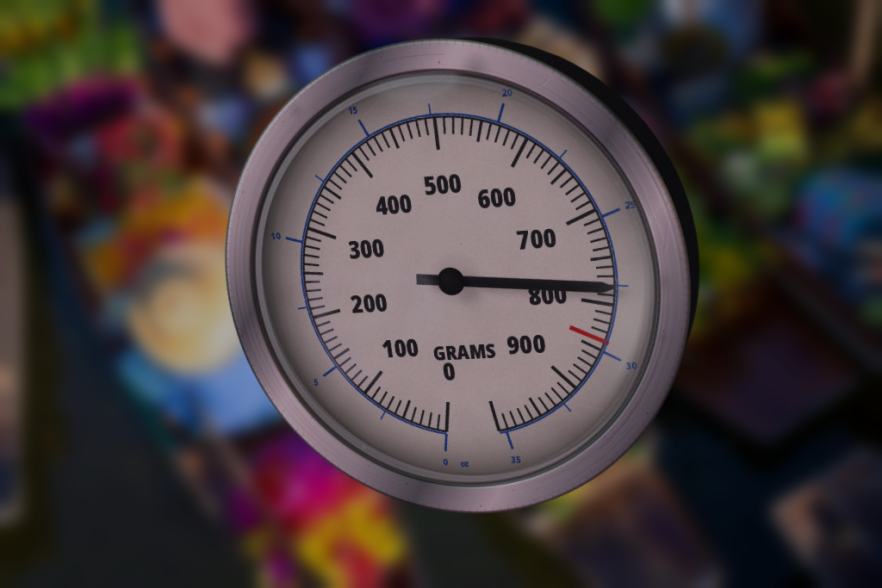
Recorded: 780 g
